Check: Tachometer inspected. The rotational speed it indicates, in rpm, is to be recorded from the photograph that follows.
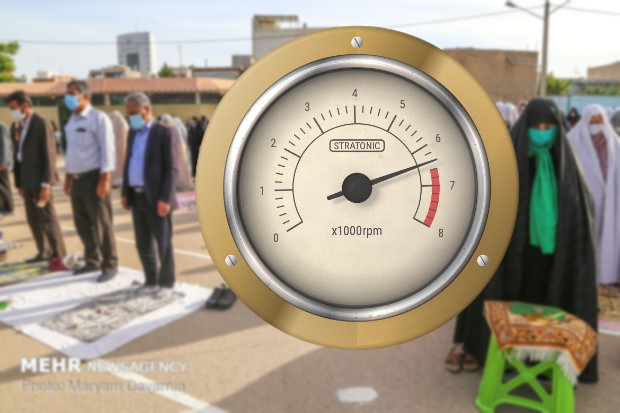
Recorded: 6400 rpm
